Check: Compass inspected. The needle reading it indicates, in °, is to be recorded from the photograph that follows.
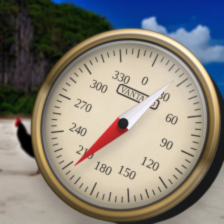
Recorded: 205 °
